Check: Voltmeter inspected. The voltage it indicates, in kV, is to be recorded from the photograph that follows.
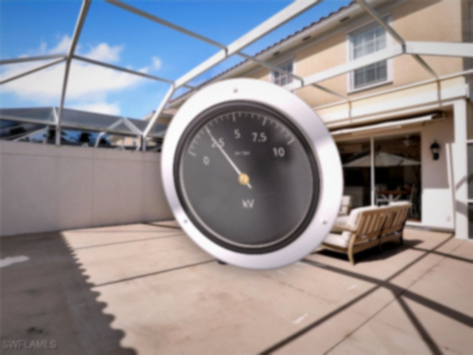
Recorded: 2.5 kV
